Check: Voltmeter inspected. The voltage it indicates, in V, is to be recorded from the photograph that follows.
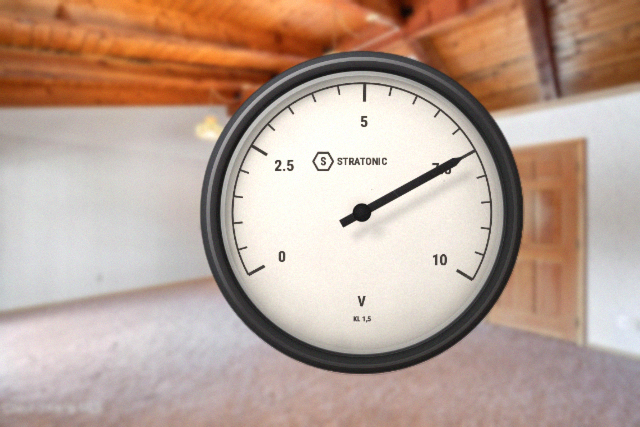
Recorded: 7.5 V
